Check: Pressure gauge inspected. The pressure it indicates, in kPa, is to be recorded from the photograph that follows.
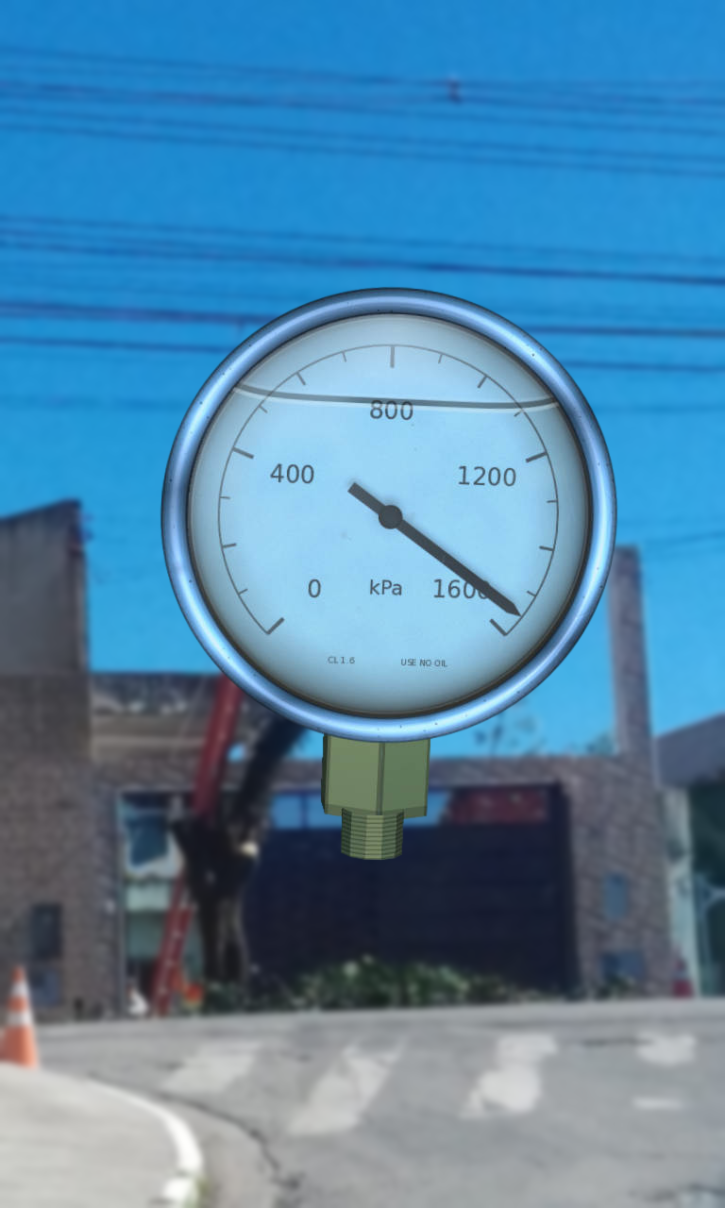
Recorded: 1550 kPa
